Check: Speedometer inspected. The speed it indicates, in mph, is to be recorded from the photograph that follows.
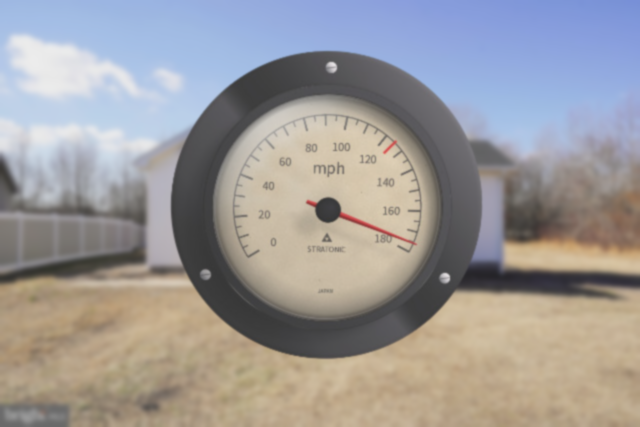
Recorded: 175 mph
